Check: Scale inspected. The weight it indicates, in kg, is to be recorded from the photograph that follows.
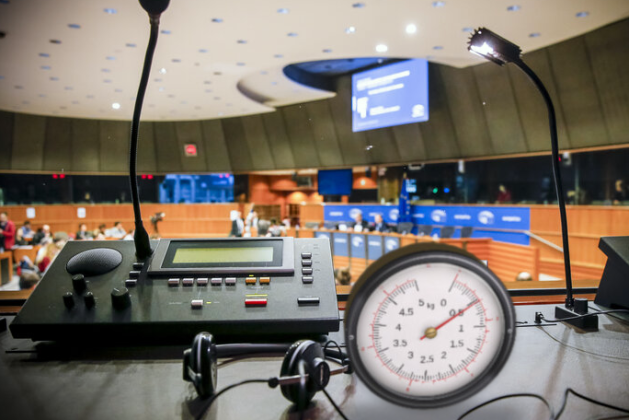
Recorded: 0.5 kg
